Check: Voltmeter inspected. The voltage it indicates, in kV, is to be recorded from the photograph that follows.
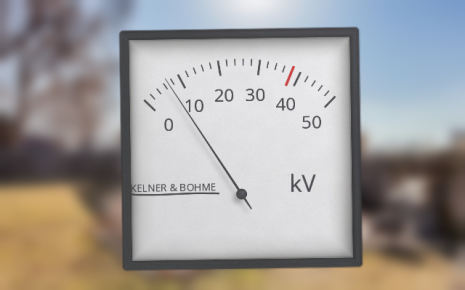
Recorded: 7 kV
